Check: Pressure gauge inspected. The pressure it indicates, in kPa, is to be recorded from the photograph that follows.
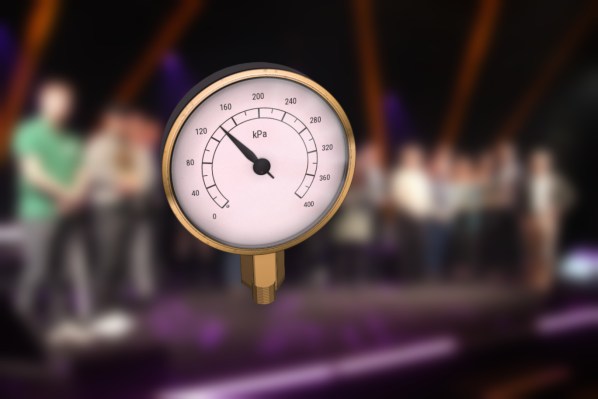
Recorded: 140 kPa
